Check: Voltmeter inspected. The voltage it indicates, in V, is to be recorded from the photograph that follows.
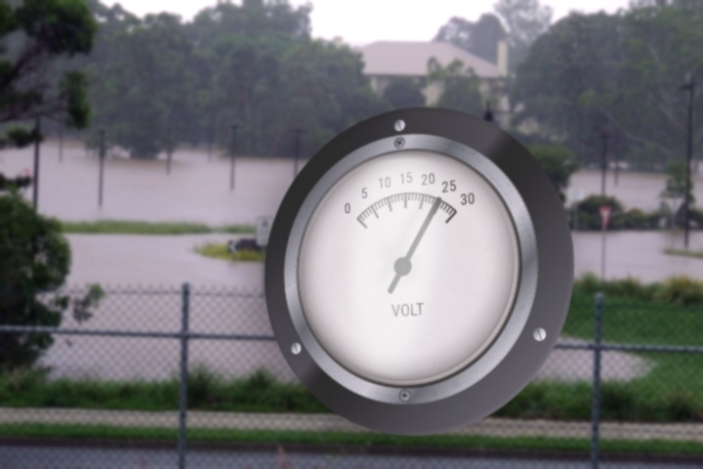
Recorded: 25 V
